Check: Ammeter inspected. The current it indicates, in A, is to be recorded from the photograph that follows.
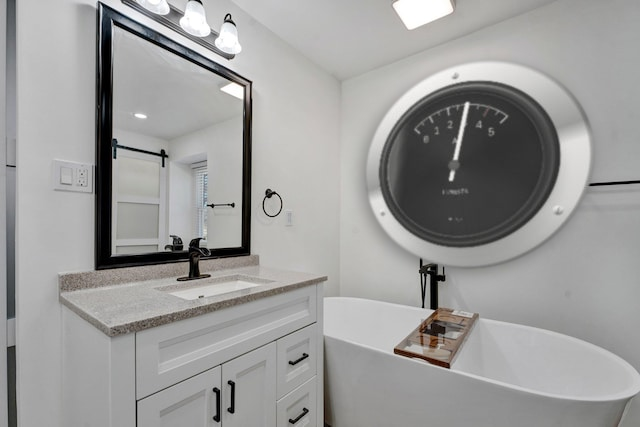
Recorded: 3 A
